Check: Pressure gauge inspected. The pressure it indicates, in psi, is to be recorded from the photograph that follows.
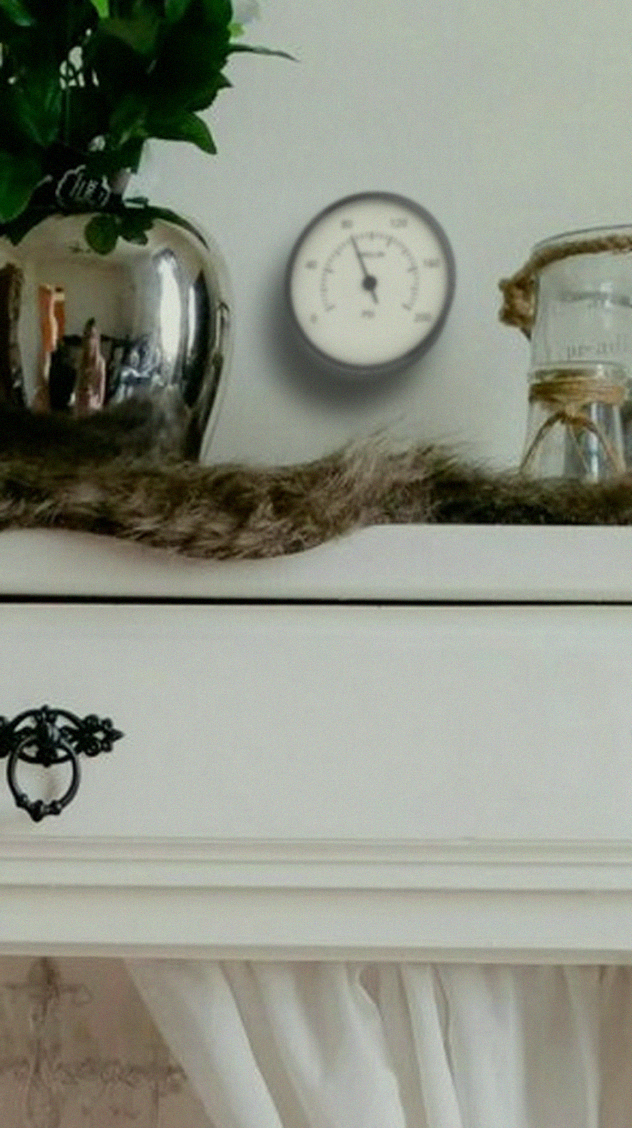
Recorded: 80 psi
